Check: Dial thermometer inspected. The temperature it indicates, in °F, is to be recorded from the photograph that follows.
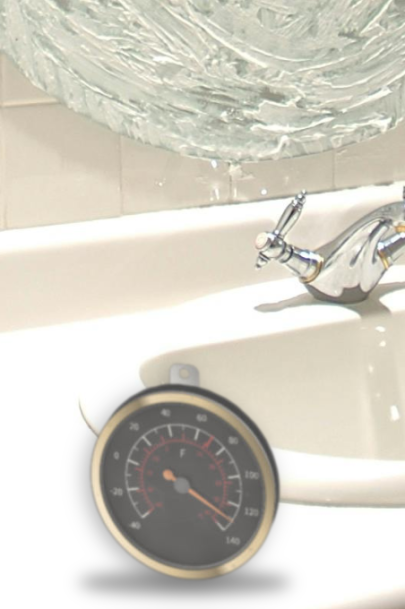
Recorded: 130 °F
